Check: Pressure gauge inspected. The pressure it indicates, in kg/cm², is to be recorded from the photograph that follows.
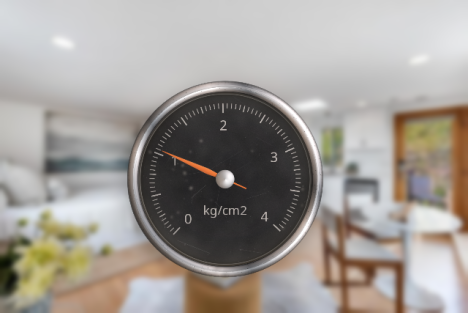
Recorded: 1.05 kg/cm²
